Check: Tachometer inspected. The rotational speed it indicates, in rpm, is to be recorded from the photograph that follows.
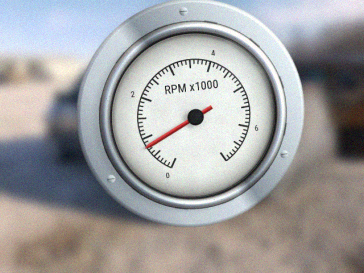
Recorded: 800 rpm
